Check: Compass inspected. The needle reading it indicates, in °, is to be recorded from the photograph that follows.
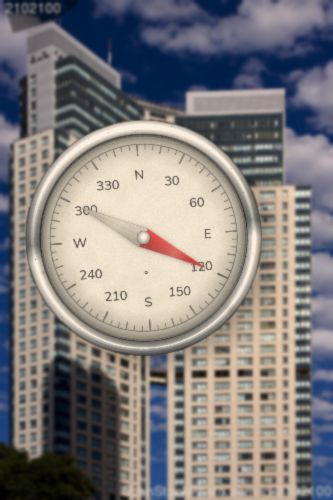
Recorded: 120 °
